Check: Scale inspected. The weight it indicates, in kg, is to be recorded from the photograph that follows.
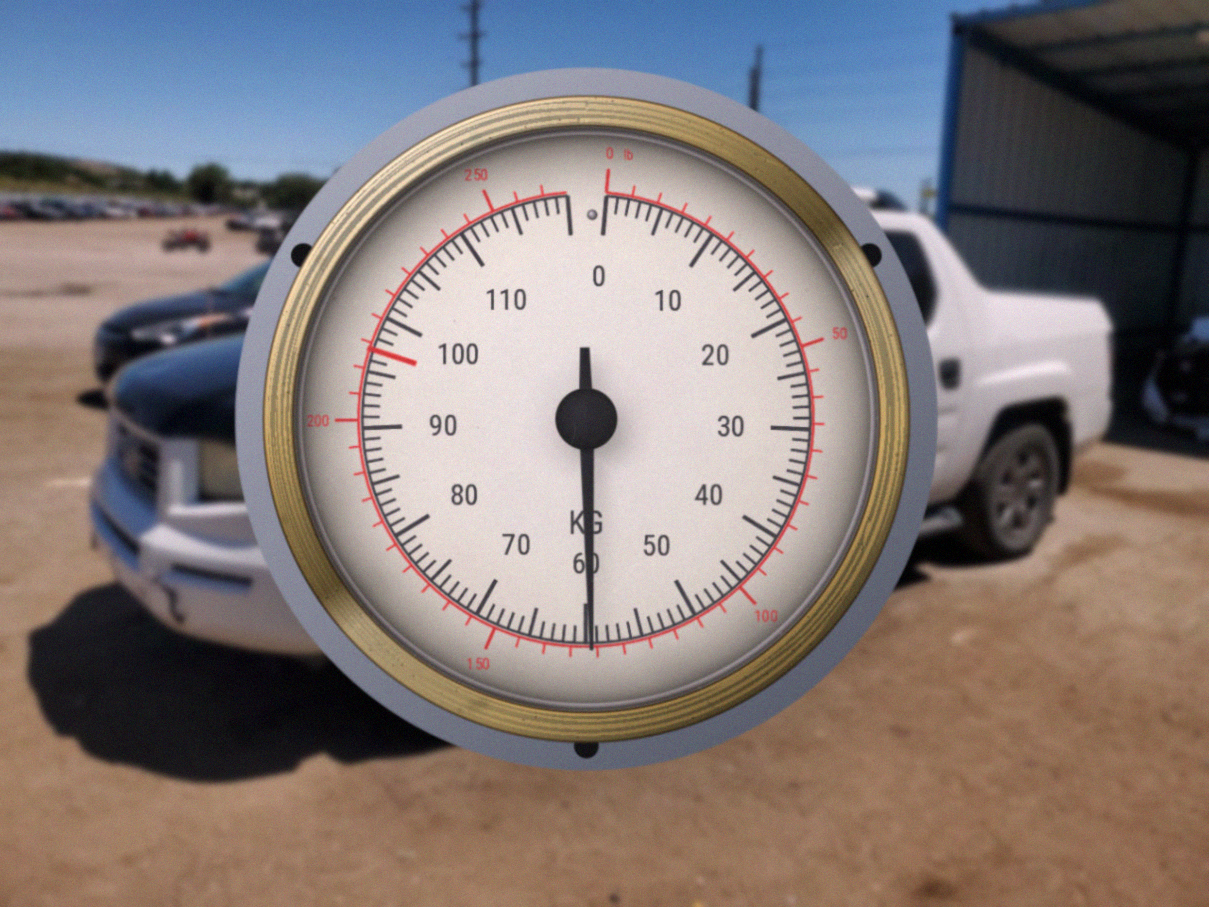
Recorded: 59.5 kg
